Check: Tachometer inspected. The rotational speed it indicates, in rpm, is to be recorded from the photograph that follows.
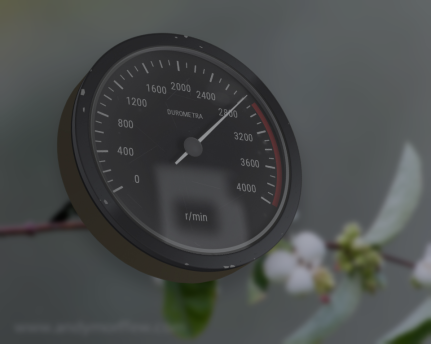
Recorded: 2800 rpm
